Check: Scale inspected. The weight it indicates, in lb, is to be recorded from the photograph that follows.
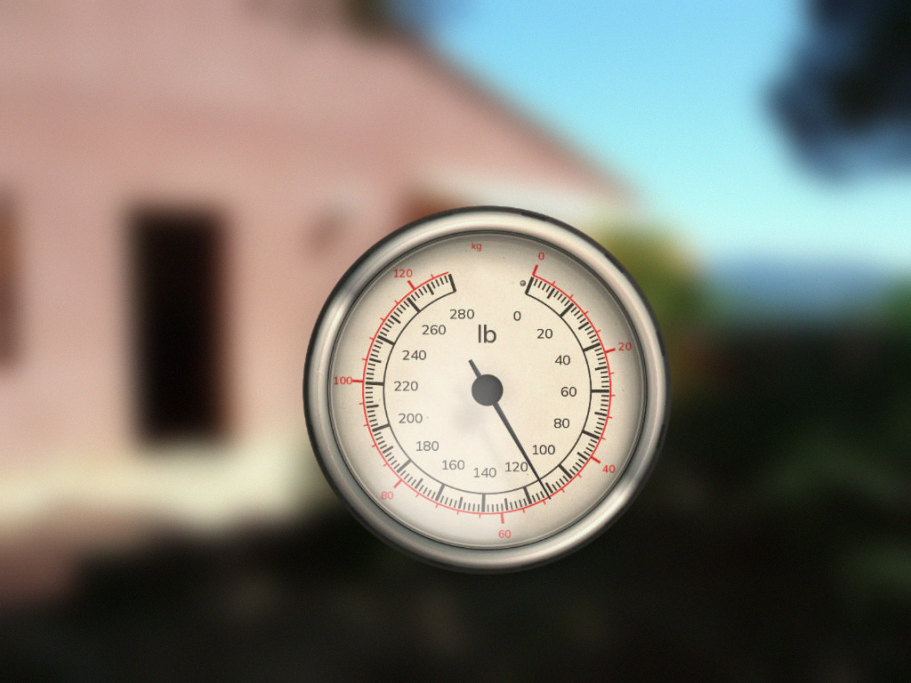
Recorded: 112 lb
